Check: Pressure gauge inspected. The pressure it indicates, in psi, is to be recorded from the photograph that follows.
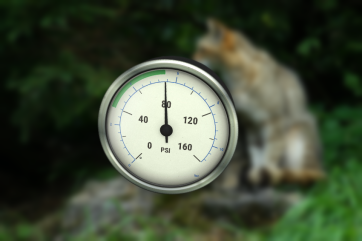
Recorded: 80 psi
